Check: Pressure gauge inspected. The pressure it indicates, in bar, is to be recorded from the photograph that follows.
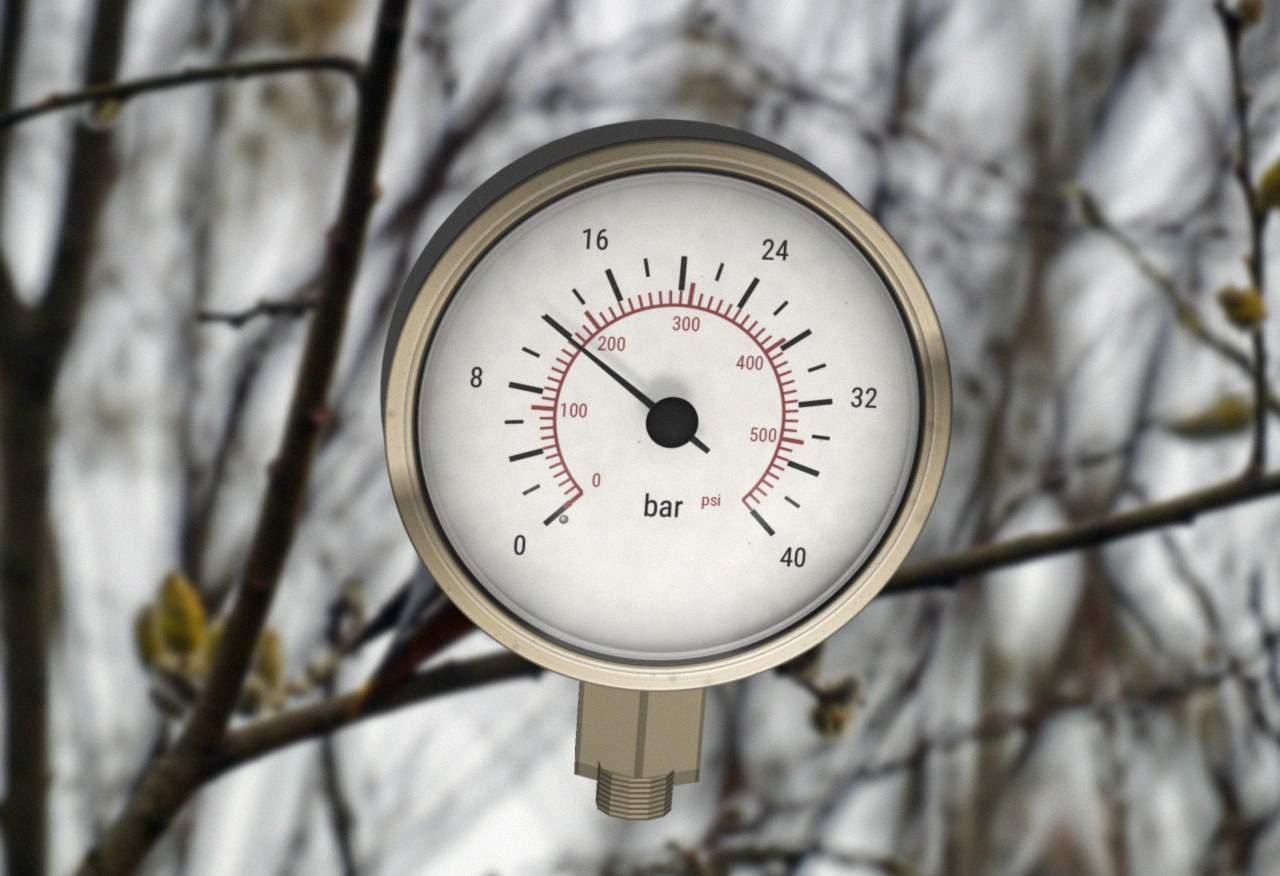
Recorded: 12 bar
